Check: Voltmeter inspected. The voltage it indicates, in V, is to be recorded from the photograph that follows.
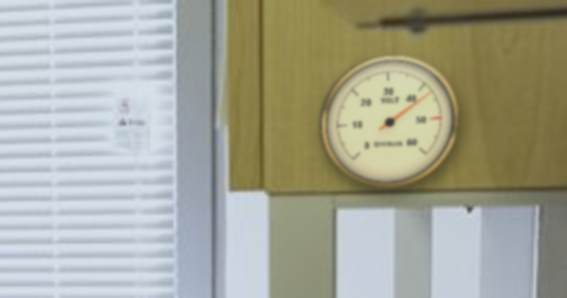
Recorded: 42.5 V
